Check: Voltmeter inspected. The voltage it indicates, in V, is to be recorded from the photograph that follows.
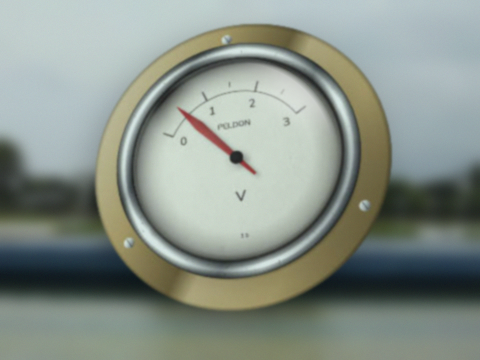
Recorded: 0.5 V
